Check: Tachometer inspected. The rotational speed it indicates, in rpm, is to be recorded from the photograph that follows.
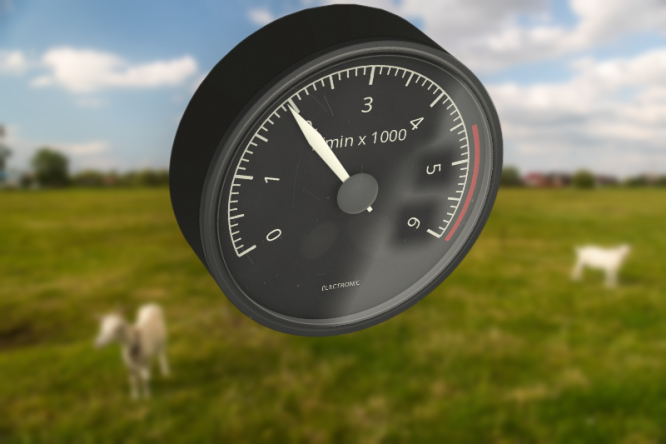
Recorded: 1950 rpm
